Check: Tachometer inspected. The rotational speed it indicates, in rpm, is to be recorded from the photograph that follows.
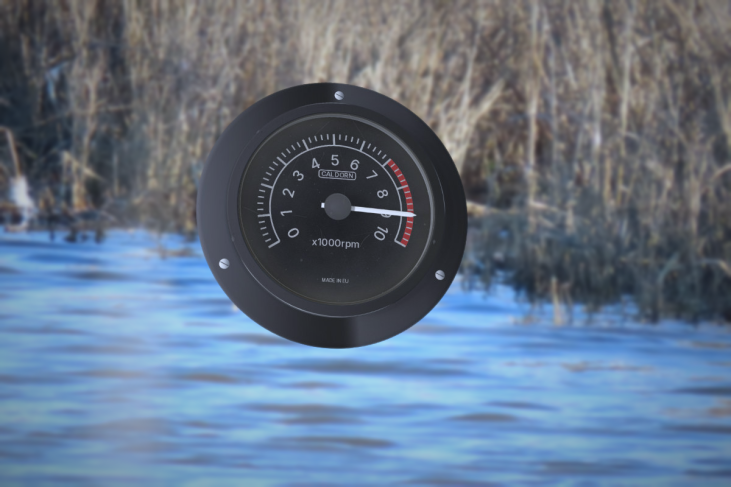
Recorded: 9000 rpm
